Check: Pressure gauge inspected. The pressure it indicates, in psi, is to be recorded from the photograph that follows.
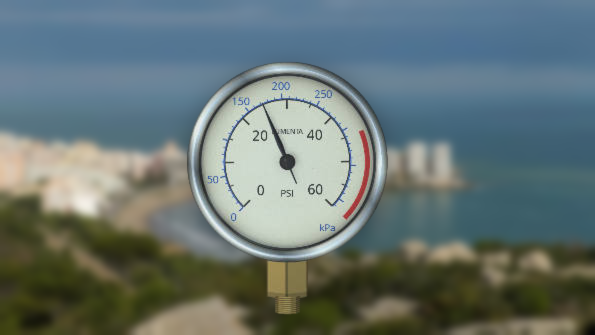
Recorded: 25 psi
